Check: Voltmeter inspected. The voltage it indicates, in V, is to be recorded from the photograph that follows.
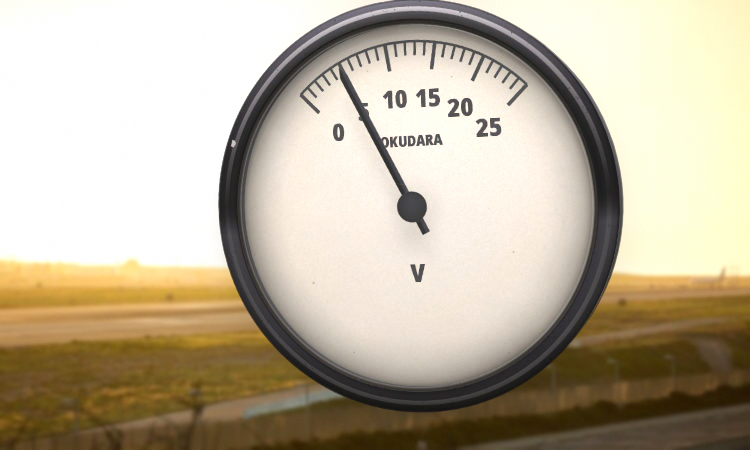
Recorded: 5 V
